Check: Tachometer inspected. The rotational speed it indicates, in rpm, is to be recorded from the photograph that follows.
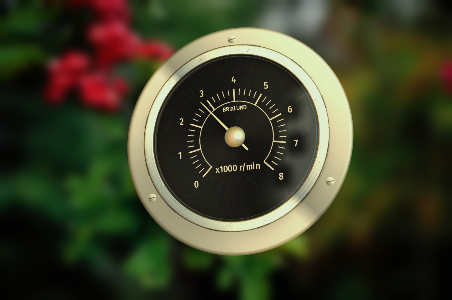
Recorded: 2800 rpm
